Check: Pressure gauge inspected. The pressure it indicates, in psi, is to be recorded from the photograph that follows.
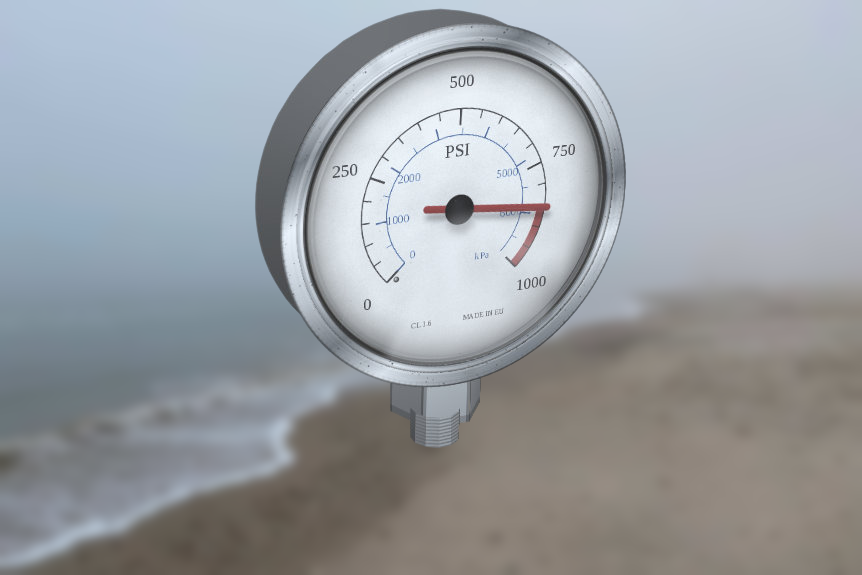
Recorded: 850 psi
